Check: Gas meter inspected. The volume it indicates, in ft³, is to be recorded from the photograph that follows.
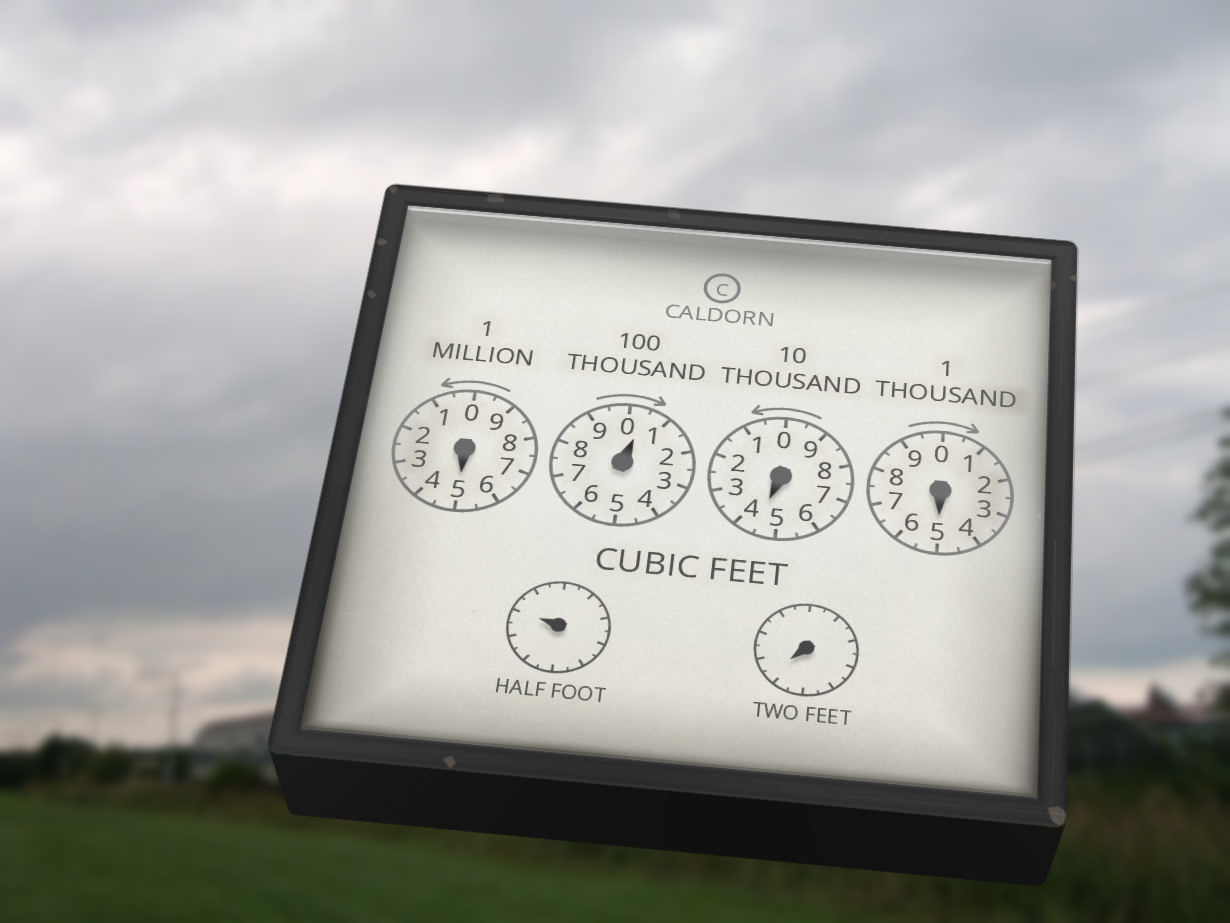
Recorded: 504500 ft³
